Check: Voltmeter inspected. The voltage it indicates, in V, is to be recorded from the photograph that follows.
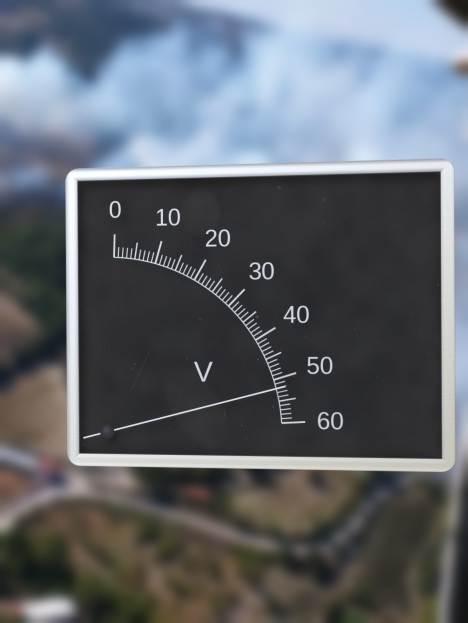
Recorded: 52 V
